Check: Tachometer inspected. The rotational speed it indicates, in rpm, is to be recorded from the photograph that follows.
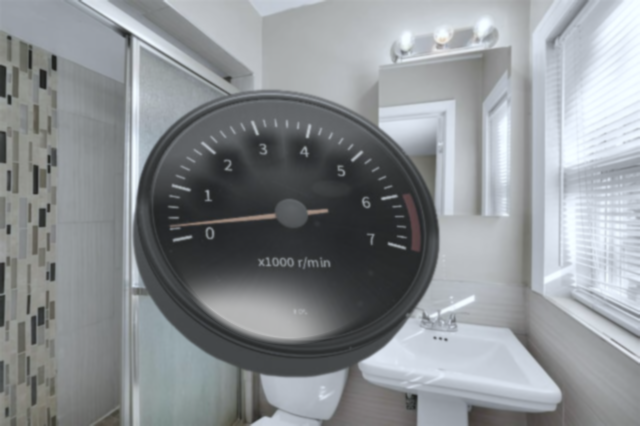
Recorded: 200 rpm
